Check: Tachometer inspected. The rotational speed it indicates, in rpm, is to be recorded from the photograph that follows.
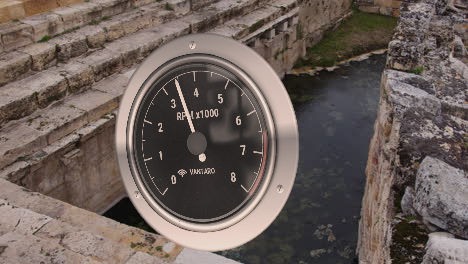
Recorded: 3500 rpm
